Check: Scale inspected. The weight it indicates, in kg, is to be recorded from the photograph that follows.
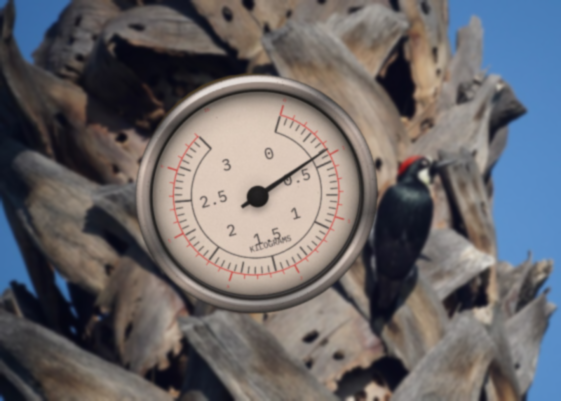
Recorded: 0.4 kg
